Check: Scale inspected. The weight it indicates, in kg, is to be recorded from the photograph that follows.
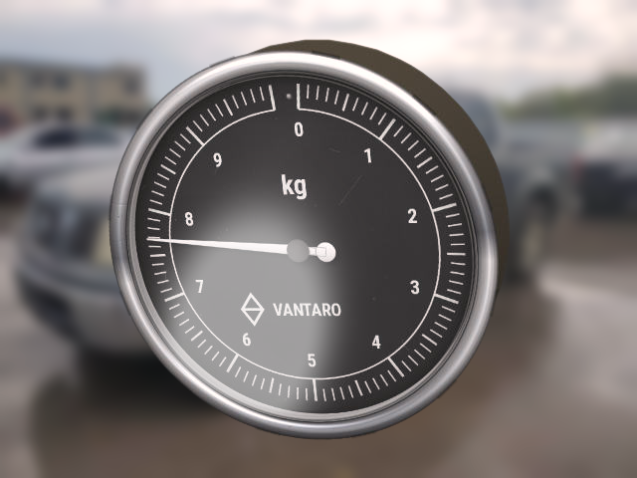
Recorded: 7.7 kg
